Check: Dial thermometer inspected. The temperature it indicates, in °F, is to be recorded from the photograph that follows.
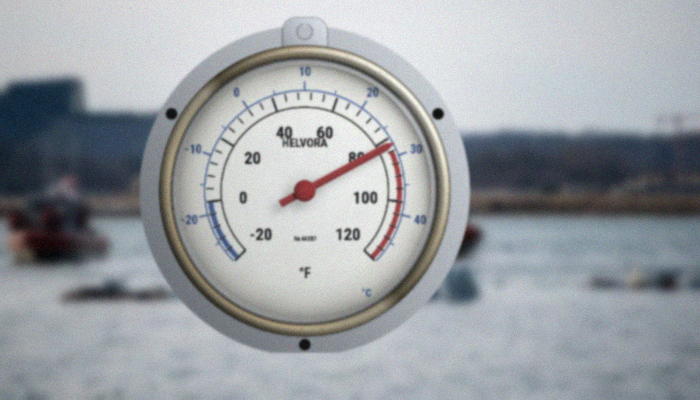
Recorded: 82 °F
